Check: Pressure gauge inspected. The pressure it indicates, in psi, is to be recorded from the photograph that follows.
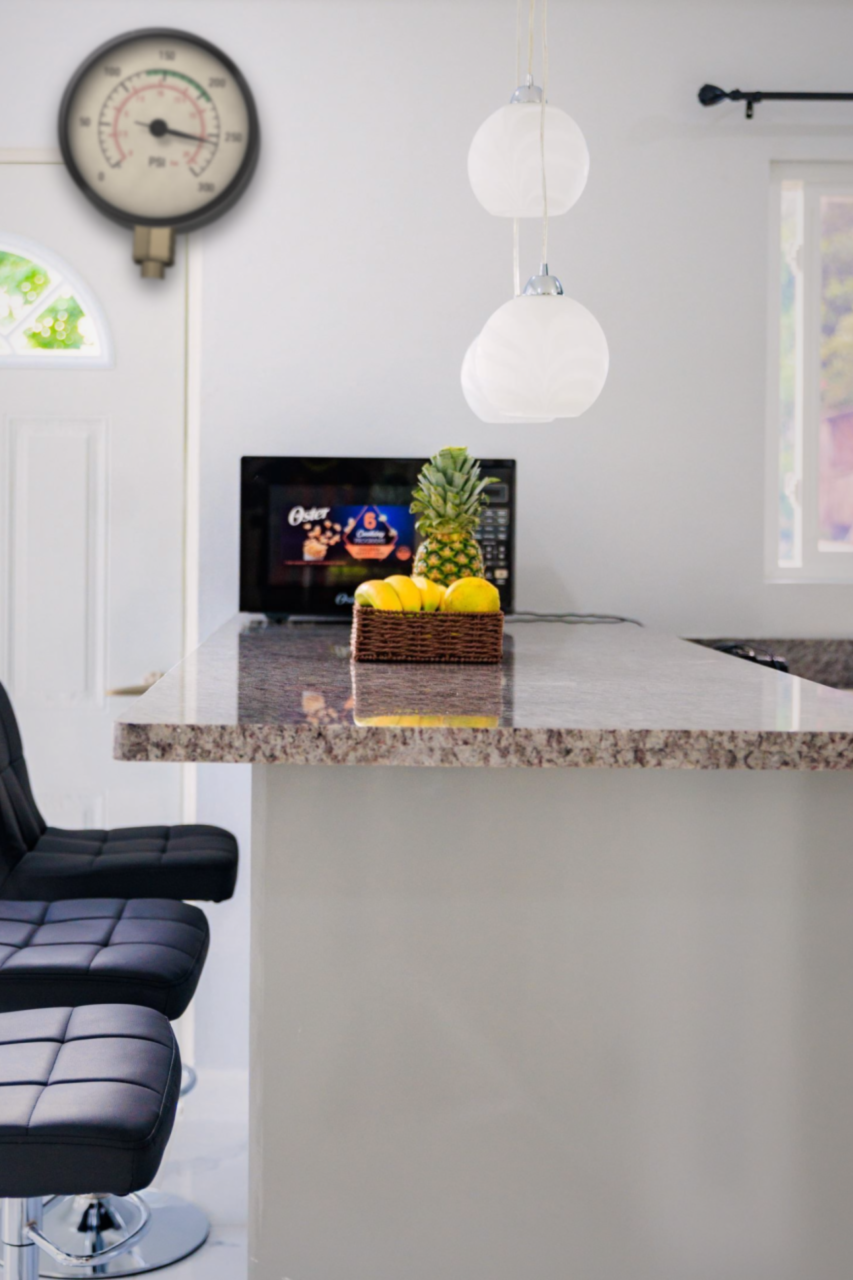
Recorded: 260 psi
